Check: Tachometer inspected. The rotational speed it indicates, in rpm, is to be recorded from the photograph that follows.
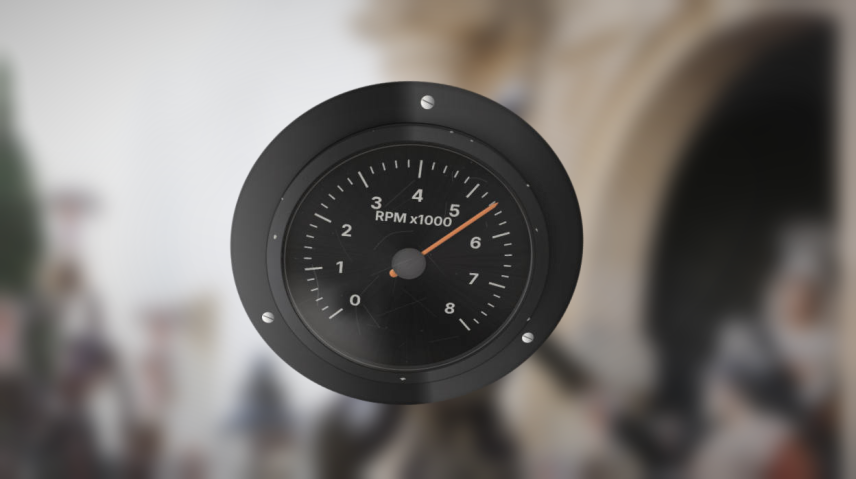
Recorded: 5400 rpm
